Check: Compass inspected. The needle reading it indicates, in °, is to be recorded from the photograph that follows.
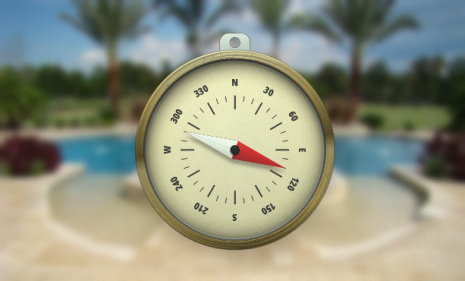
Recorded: 110 °
